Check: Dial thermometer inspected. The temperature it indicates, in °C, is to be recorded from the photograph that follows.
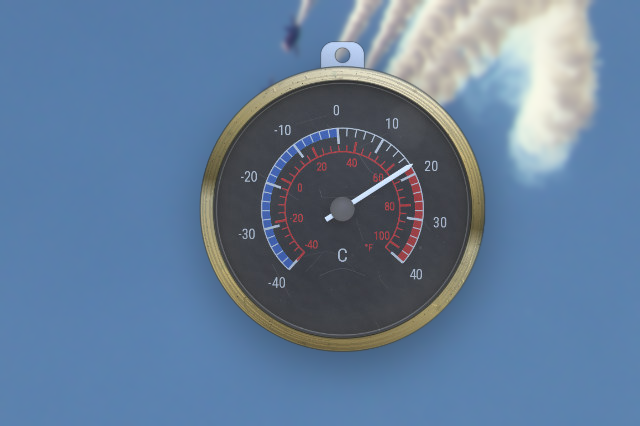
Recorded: 18 °C
